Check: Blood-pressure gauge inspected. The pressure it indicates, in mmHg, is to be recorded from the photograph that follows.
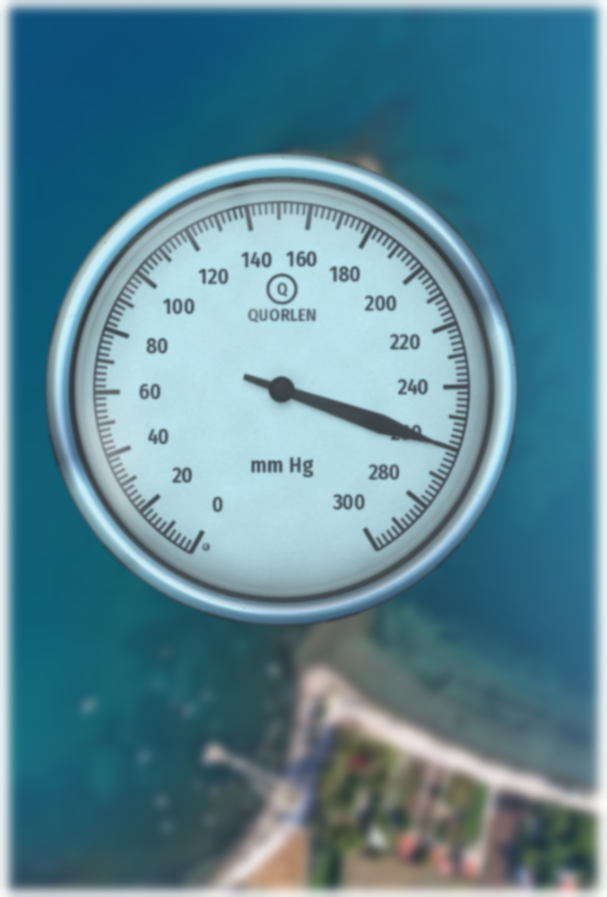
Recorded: 260 mmHg
